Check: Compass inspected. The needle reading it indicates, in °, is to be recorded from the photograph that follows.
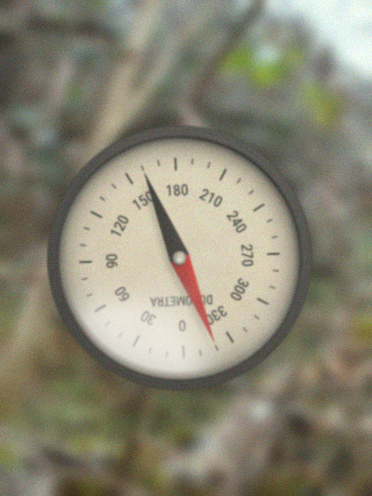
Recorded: 340 °
